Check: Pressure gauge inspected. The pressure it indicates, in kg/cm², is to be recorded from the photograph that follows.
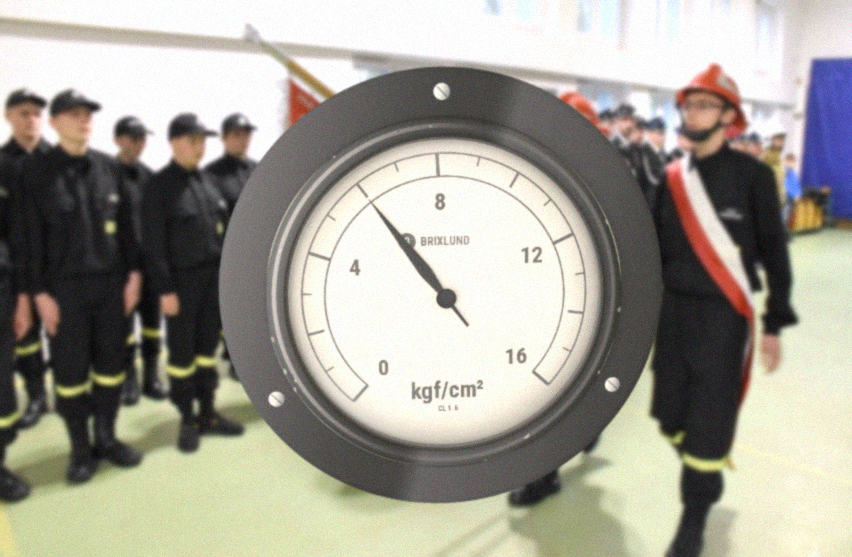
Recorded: 6 kg/cm²
